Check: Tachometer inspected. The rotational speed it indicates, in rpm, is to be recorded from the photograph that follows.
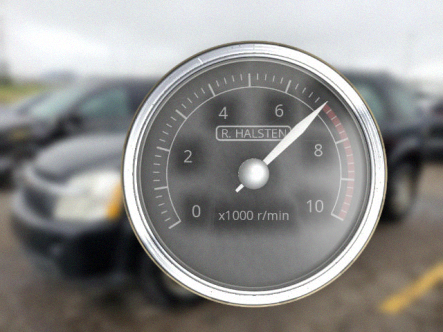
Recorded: 7000 rpm
